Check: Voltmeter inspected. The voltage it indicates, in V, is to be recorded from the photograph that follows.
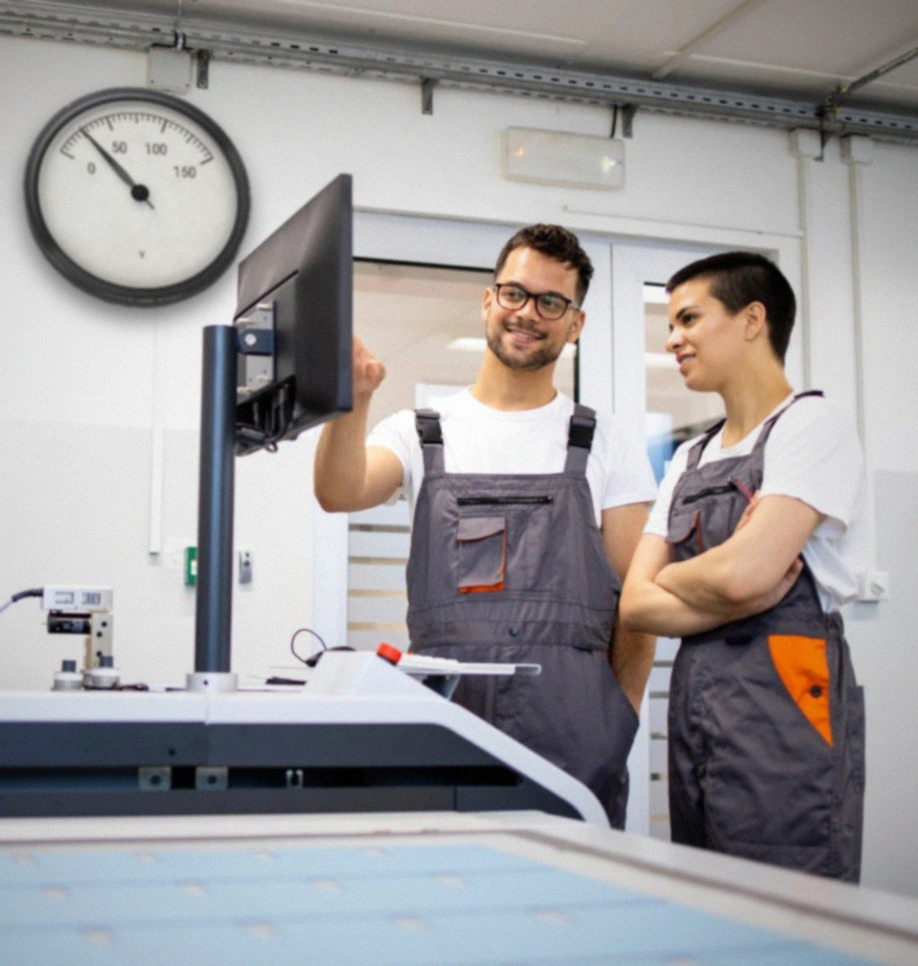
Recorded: 25 V
